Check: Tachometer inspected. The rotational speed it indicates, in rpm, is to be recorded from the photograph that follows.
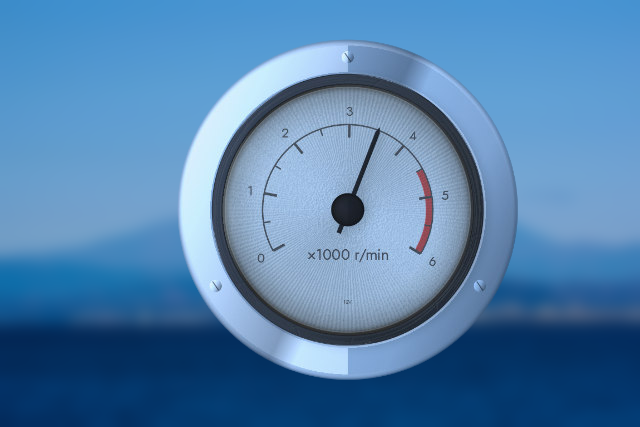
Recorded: 3500 rpm
